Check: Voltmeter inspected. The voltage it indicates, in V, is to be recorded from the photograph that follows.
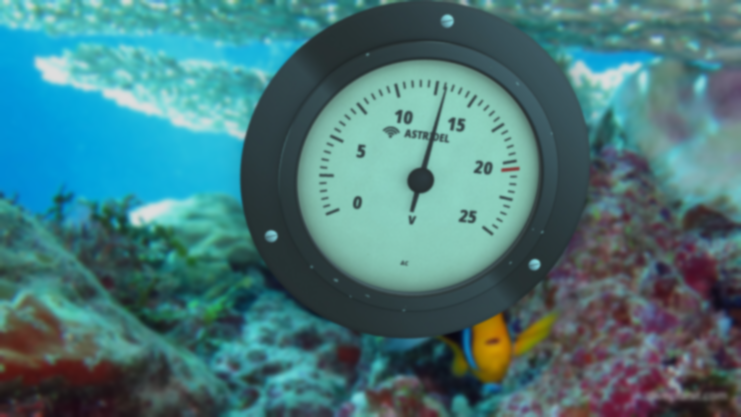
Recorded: 13 V
